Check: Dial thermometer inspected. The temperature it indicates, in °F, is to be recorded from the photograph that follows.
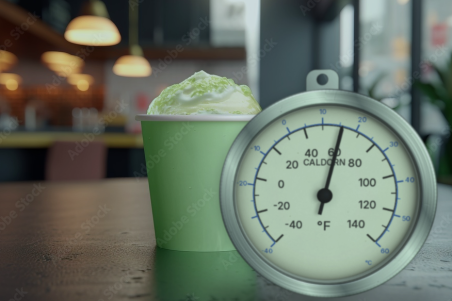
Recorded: 60 °F
